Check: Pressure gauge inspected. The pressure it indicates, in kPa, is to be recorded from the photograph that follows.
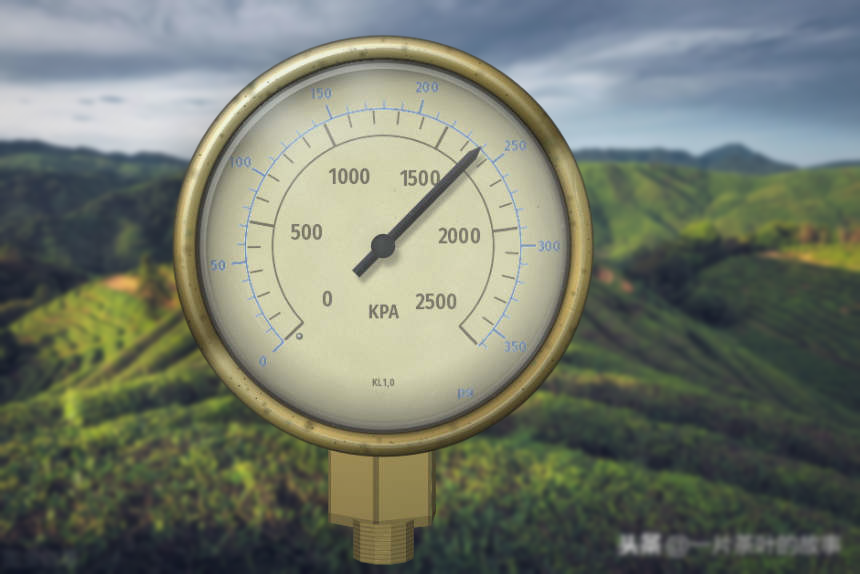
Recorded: 1650 kPa
